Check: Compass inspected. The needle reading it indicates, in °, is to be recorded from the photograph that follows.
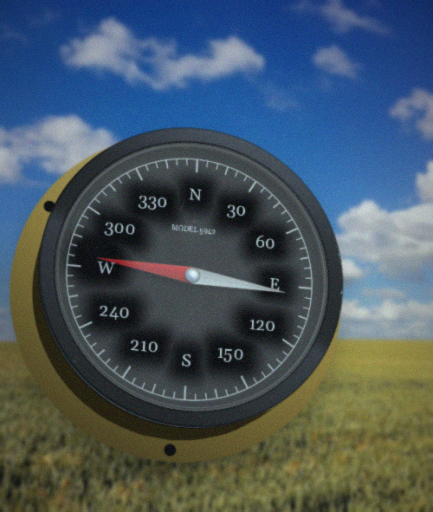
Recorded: 275 °
